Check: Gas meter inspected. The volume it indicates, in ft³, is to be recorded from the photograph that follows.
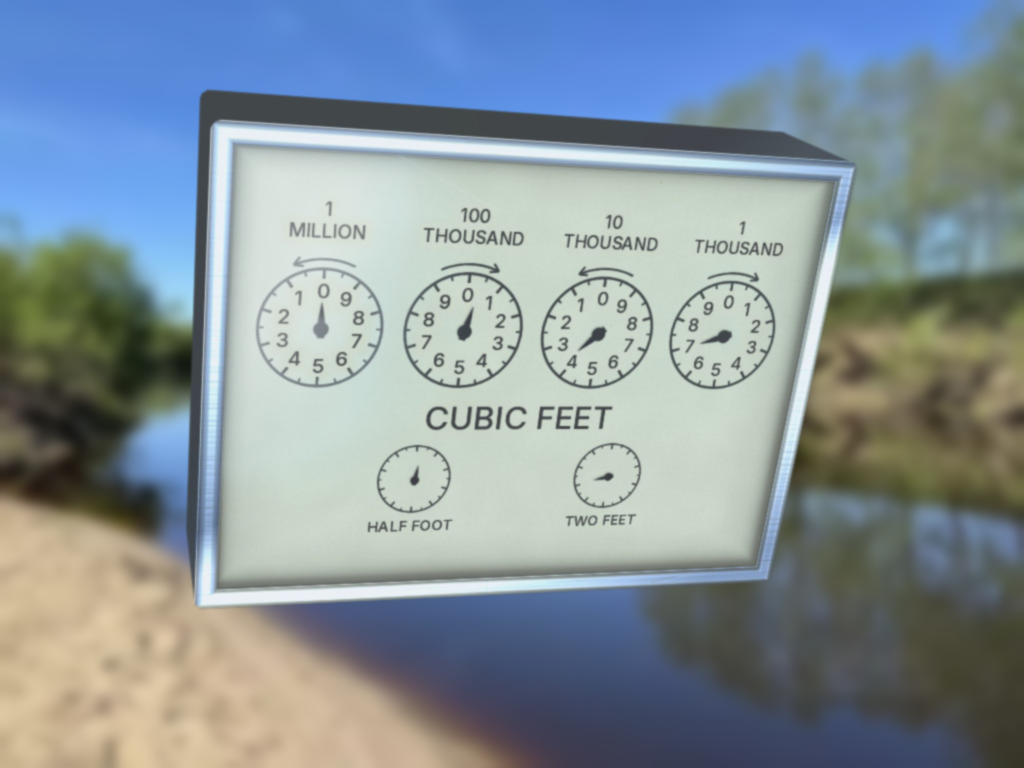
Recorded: 3700 ft³
